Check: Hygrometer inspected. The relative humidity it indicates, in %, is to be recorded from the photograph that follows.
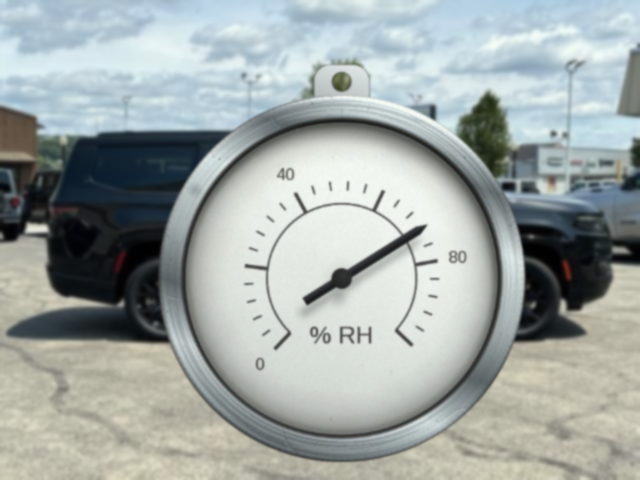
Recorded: 72 %
